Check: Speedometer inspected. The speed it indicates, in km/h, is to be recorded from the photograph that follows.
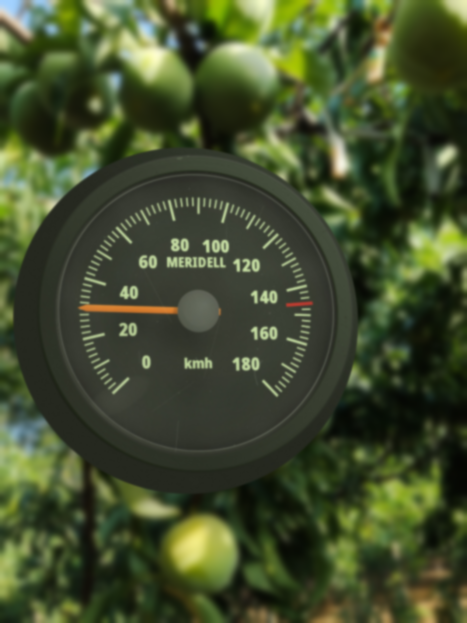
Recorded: 30 km/h
